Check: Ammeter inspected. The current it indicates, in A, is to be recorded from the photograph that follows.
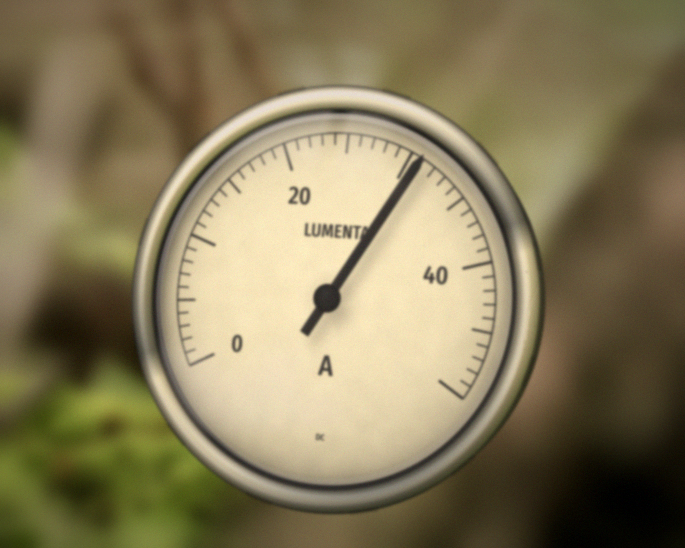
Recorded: 31 A
